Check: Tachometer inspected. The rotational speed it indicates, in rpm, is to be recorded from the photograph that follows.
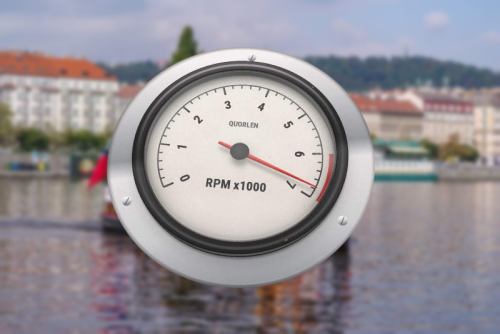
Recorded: 6800 rpm
